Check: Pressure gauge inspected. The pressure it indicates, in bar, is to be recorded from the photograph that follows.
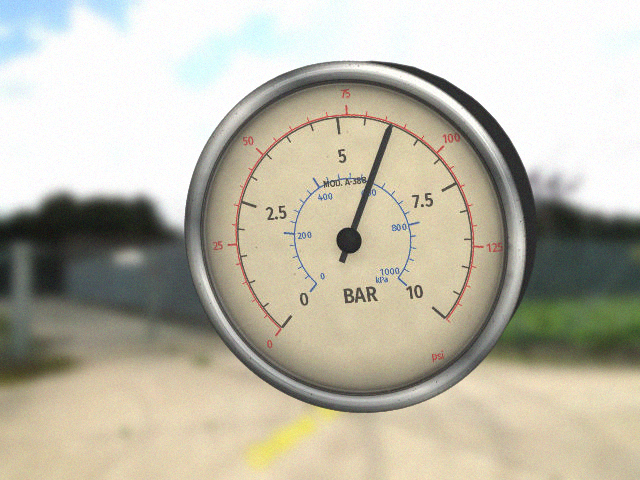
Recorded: 6 bar
